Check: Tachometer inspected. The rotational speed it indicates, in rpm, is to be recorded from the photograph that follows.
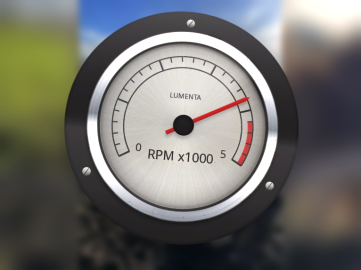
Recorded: 3800 rpm
